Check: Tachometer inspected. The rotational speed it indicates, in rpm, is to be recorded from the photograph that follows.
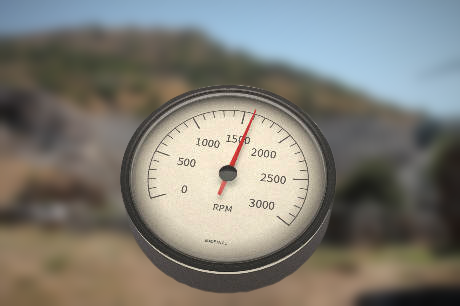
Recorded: 1600 rpm
